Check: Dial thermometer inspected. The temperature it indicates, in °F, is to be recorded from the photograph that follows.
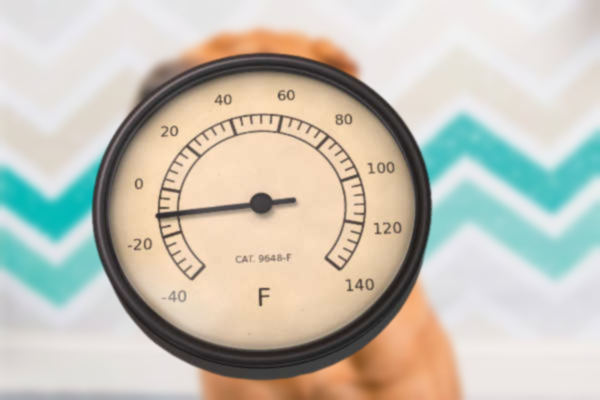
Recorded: -12 °F
